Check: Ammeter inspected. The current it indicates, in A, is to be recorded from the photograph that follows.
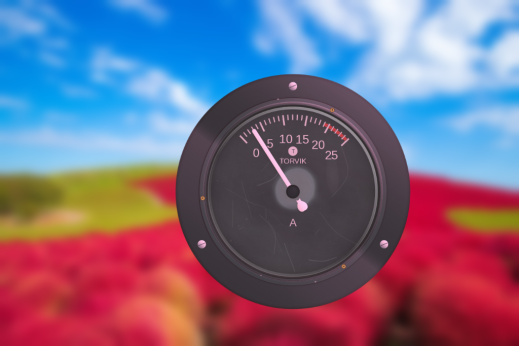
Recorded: 3 A
